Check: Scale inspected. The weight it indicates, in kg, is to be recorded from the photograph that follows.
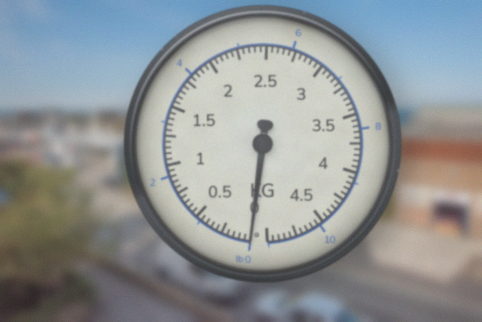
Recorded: 0 kg
